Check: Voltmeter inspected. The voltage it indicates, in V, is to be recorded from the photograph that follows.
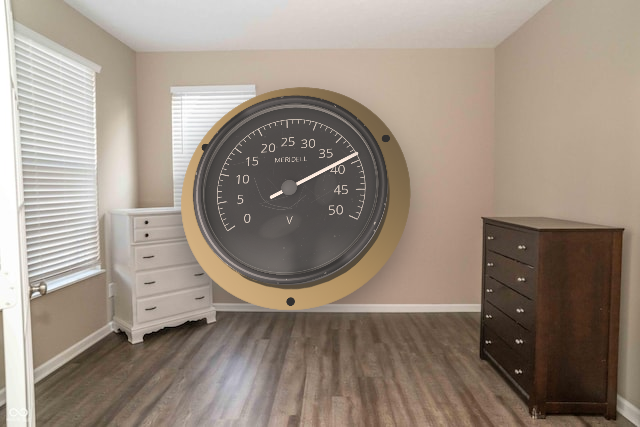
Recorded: 39 V
